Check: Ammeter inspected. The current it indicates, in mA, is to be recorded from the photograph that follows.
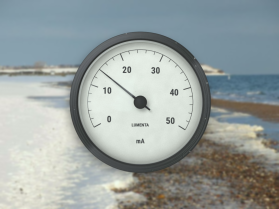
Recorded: 14 mA
